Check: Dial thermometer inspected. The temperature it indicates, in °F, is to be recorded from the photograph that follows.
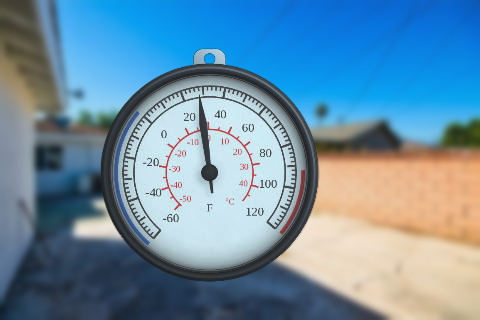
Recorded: 28 °F
